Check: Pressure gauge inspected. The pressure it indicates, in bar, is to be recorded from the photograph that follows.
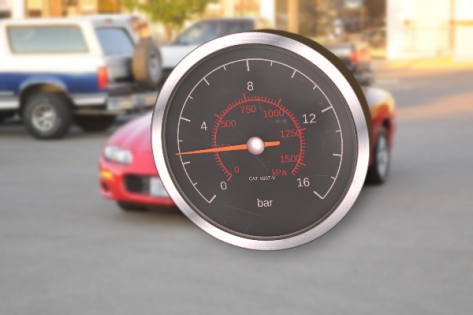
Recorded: 2.5 bar
